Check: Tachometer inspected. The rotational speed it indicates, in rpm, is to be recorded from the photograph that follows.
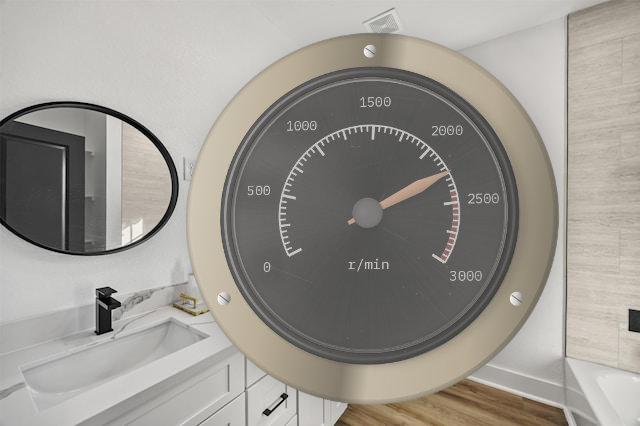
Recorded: 2250 rpm
